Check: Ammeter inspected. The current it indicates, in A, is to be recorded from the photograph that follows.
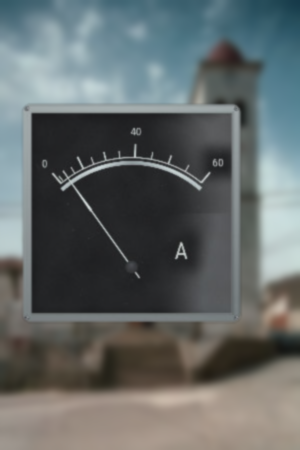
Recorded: 10 A
